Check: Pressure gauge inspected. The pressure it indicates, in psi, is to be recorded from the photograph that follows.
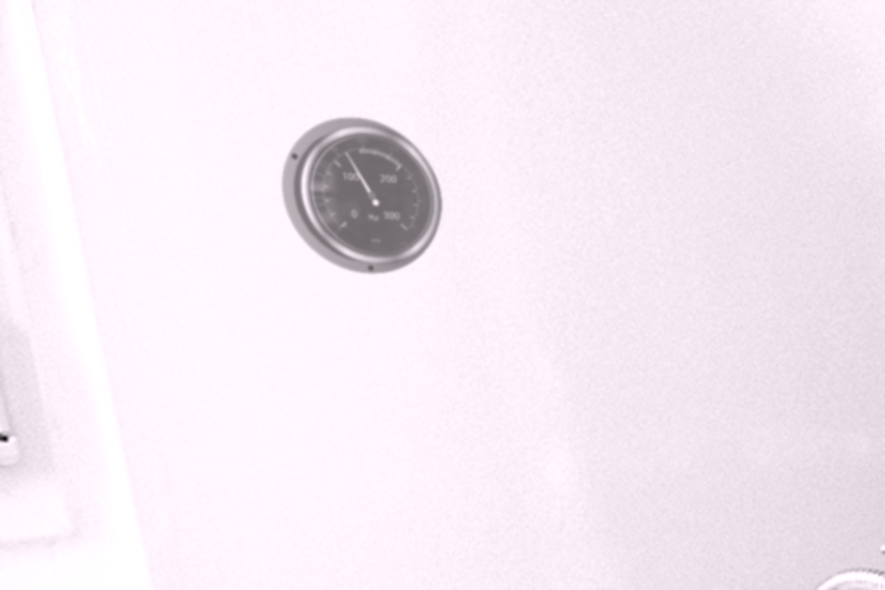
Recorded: 120 psi
